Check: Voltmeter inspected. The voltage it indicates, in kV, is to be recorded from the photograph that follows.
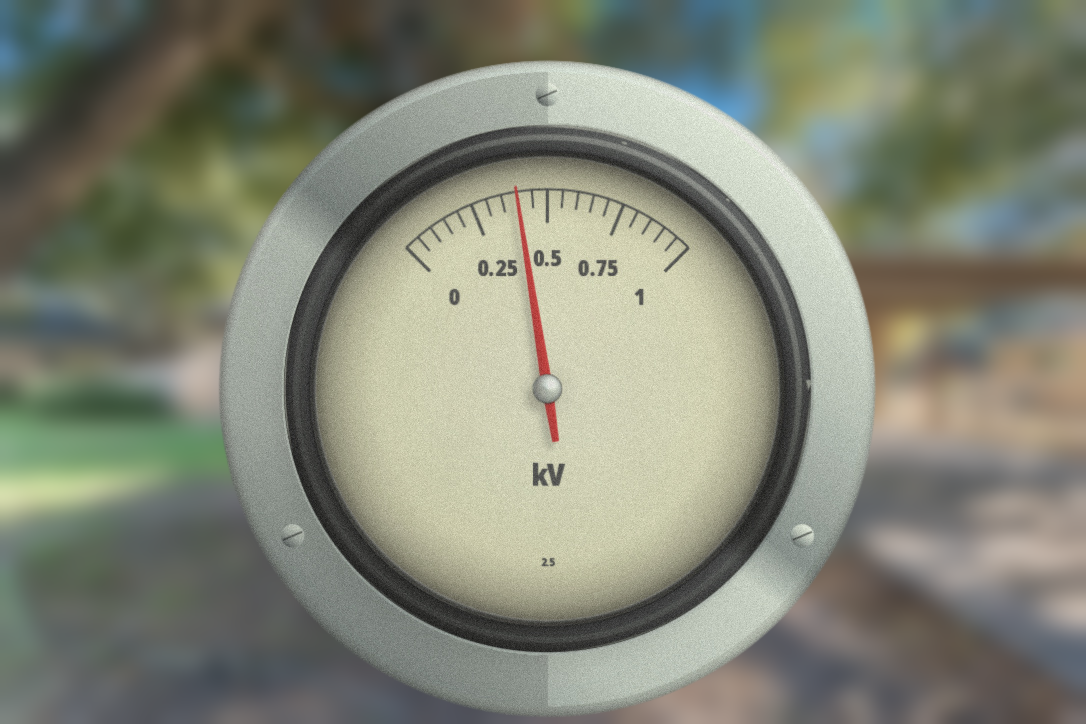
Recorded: 0.4 kV
